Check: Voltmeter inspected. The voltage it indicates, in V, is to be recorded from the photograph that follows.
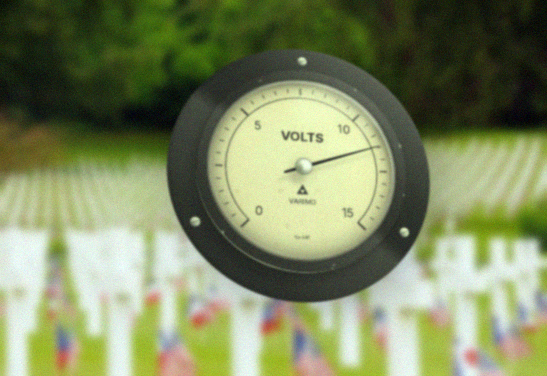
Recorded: 11.5 V
